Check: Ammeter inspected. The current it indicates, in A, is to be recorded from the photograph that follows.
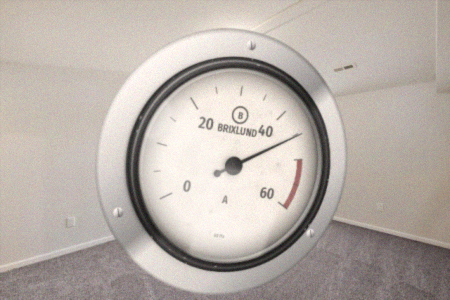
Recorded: 45 A
